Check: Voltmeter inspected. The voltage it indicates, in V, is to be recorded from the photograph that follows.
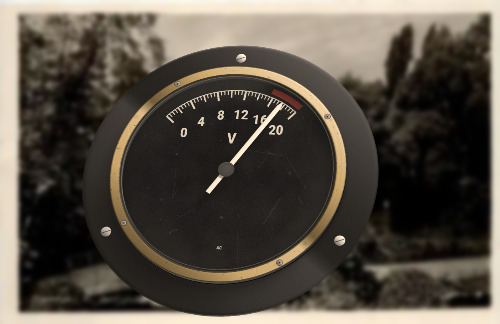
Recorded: 18 V
